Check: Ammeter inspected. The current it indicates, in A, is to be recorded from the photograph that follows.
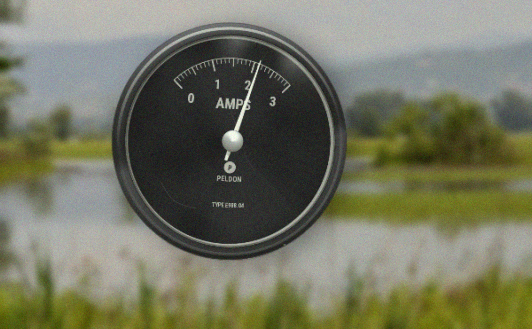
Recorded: 2.1 A
